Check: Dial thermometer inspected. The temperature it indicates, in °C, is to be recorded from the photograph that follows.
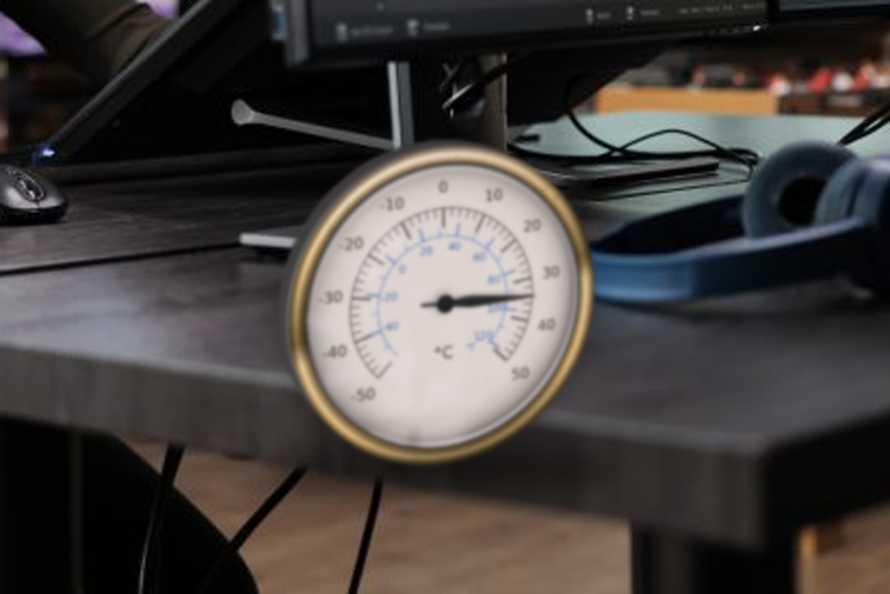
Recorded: 34 °C
